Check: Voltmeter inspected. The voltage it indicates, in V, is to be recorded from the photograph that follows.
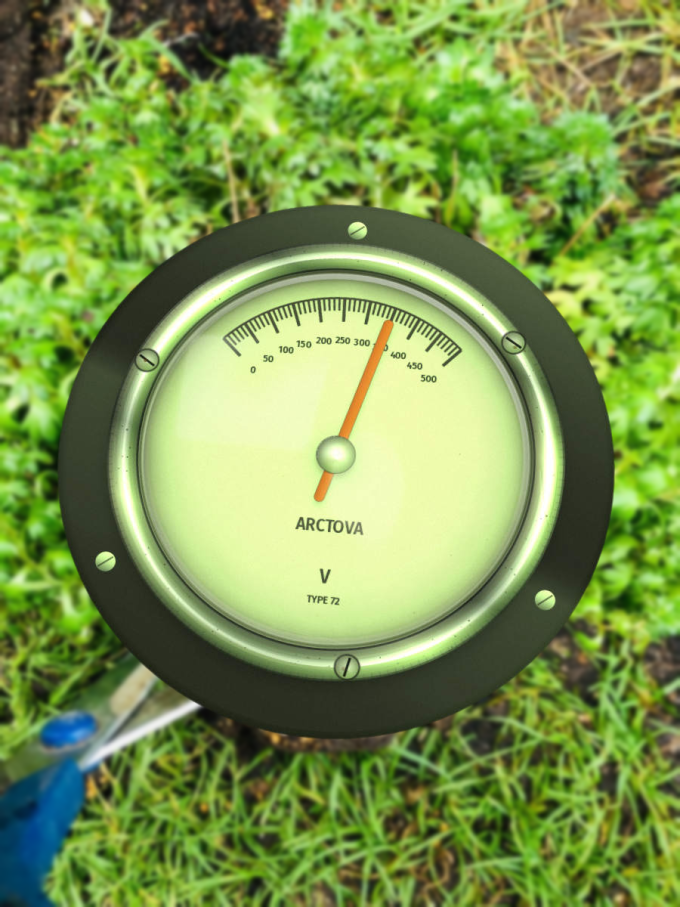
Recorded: 350 V
